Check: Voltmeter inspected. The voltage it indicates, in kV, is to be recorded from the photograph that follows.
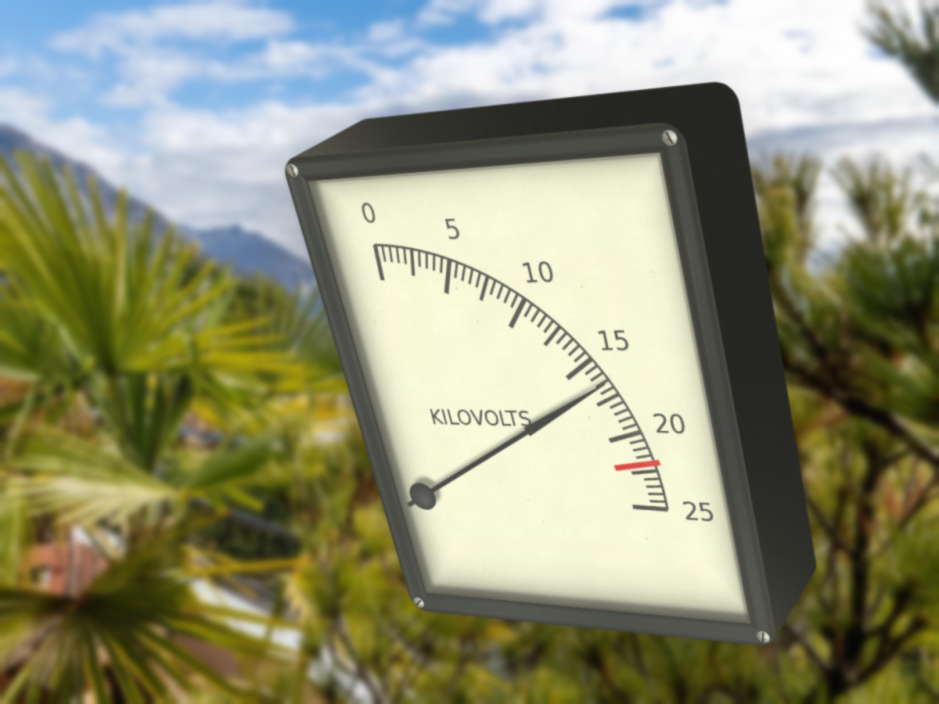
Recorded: 16.5 kV
